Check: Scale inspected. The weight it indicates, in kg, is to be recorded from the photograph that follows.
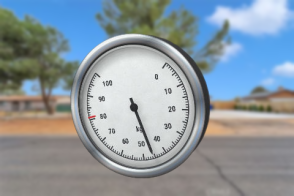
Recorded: 45 kg
